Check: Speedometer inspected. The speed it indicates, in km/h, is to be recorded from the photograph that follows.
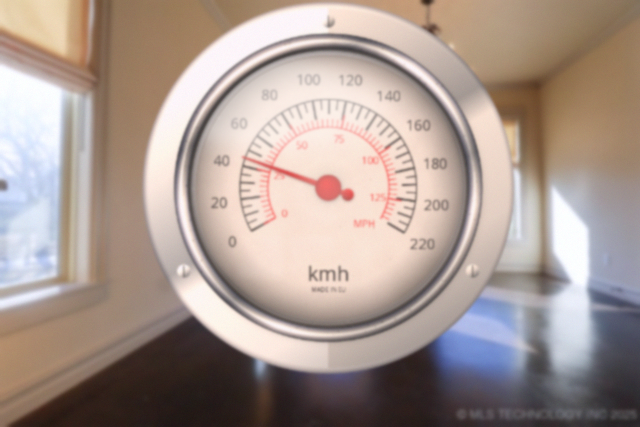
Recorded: 45 km/h
